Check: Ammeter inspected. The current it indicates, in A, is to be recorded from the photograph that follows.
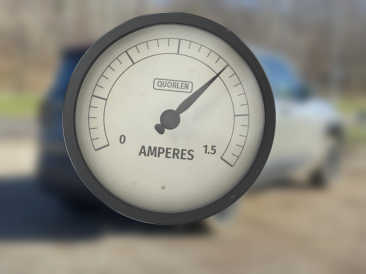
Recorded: 1 A
